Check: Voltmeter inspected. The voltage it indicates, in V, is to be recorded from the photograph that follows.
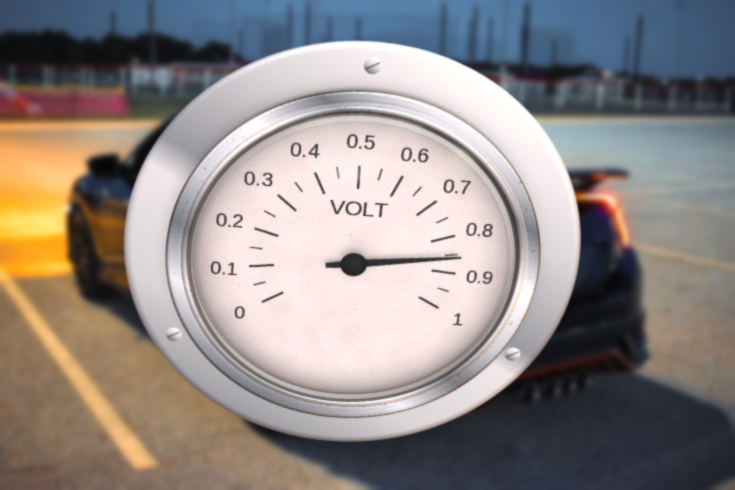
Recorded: 0.85 V
